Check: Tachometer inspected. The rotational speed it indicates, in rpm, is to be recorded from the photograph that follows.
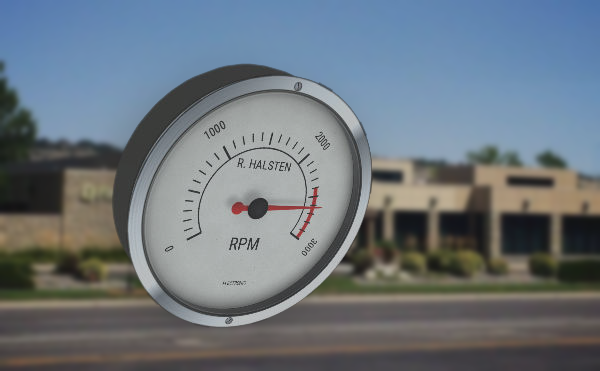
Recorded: 2600 rpm
